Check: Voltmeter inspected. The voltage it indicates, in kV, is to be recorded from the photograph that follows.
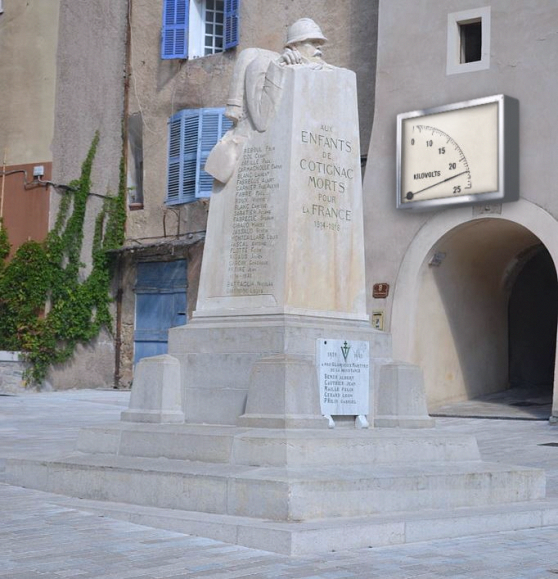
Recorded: 22.5 kV
